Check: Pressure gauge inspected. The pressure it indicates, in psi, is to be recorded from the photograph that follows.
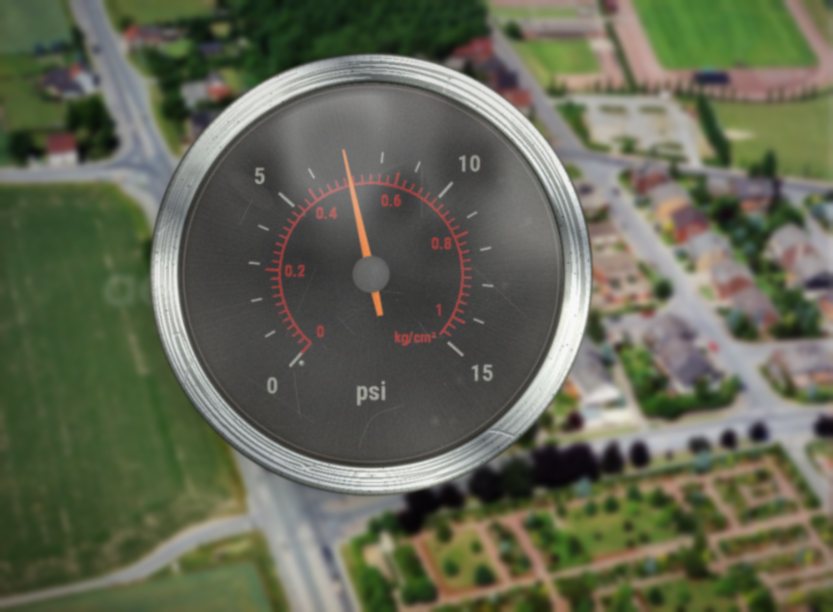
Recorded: 7 psi
